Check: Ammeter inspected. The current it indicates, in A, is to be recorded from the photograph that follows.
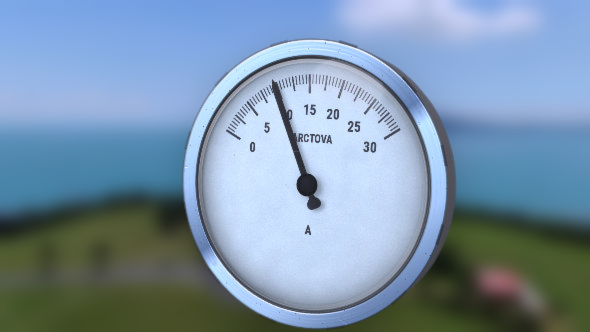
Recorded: 10 A
